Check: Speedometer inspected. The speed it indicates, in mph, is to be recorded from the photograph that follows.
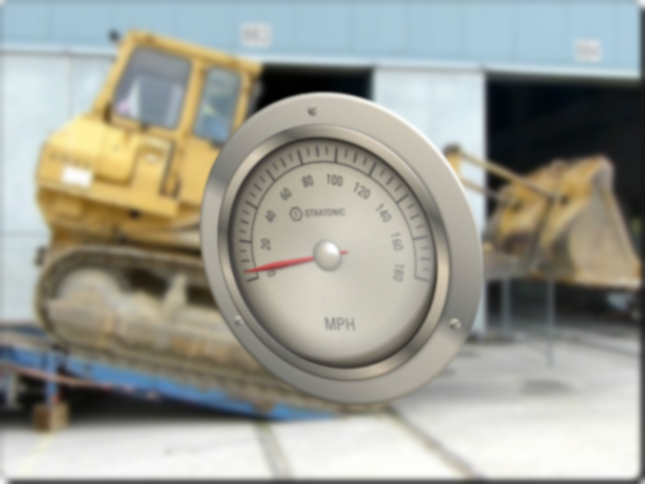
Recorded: 5 mph
